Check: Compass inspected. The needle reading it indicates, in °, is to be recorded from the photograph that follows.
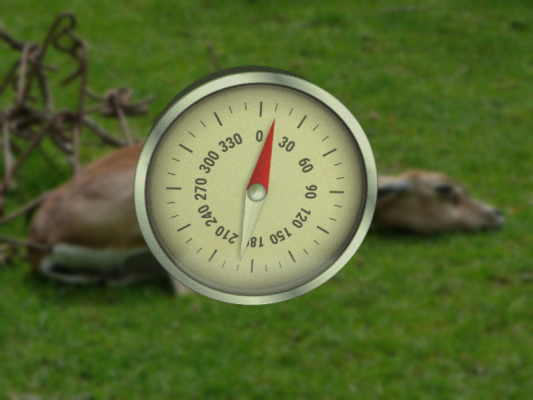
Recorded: 10 °
